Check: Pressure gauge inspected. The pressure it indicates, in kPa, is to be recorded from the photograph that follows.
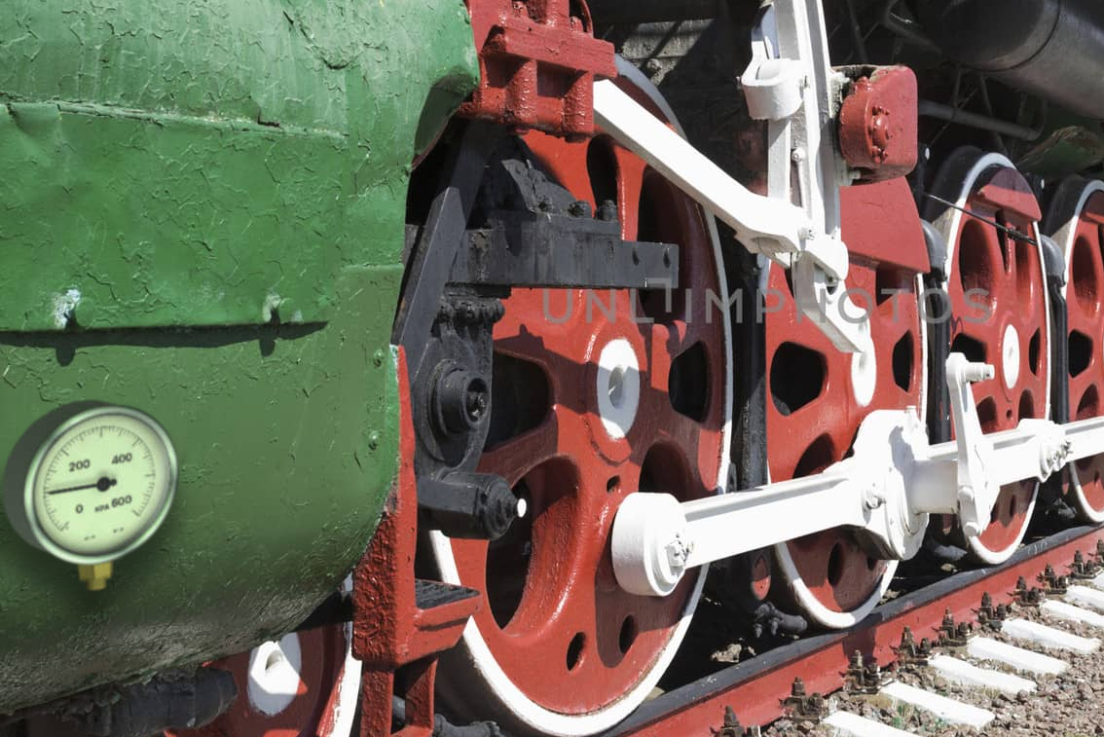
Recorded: 100 kPa
